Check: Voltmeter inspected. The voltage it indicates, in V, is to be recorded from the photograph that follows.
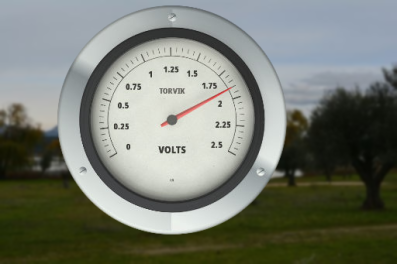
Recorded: 1.9 V
